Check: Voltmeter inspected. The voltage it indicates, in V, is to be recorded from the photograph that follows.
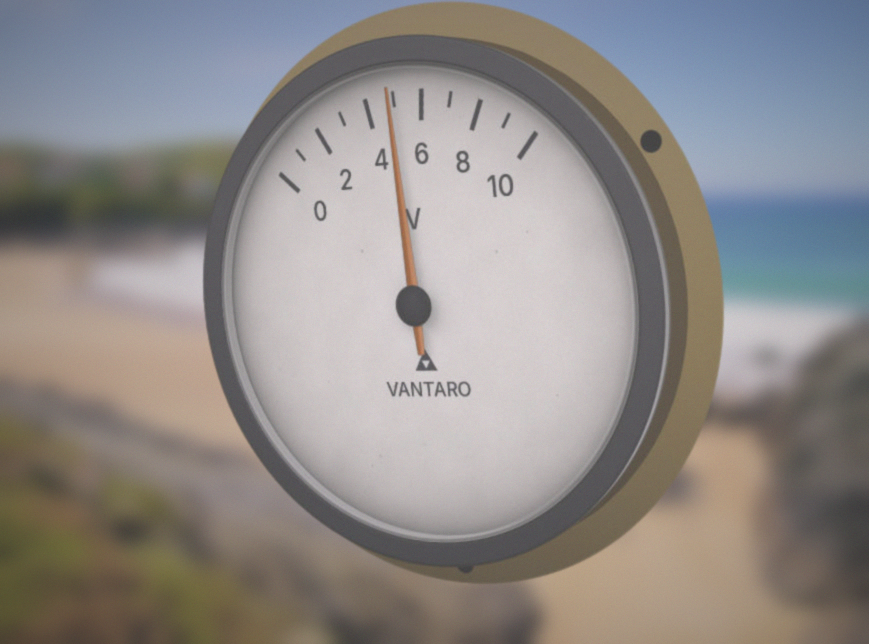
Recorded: 5 V
